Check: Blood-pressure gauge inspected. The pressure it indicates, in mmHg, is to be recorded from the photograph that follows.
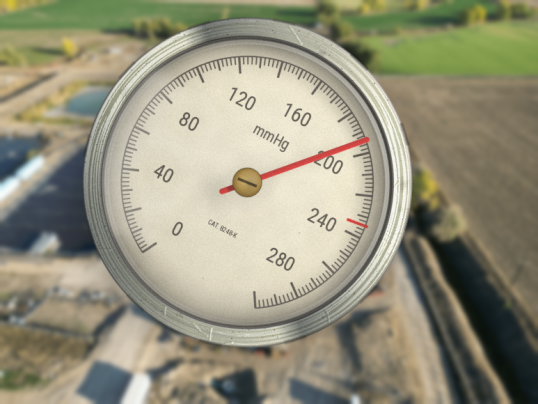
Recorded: 194 mmHg
